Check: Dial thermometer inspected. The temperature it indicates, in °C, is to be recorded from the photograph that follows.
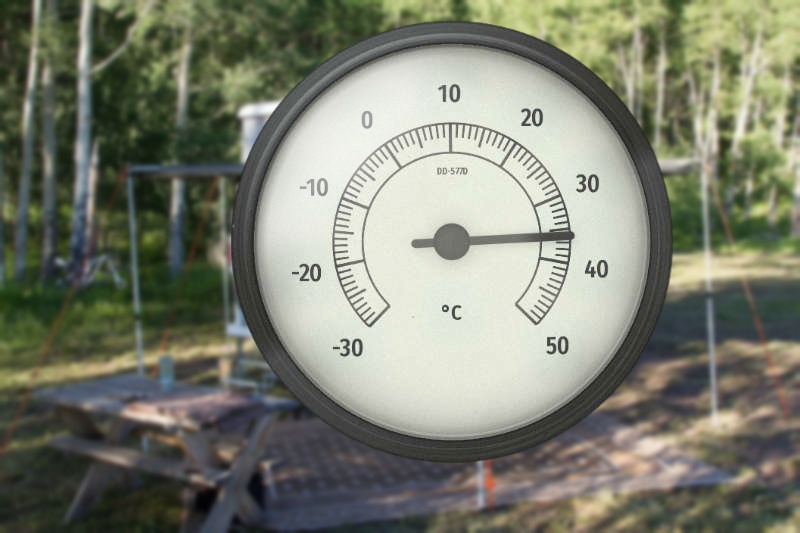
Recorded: 36 °C
